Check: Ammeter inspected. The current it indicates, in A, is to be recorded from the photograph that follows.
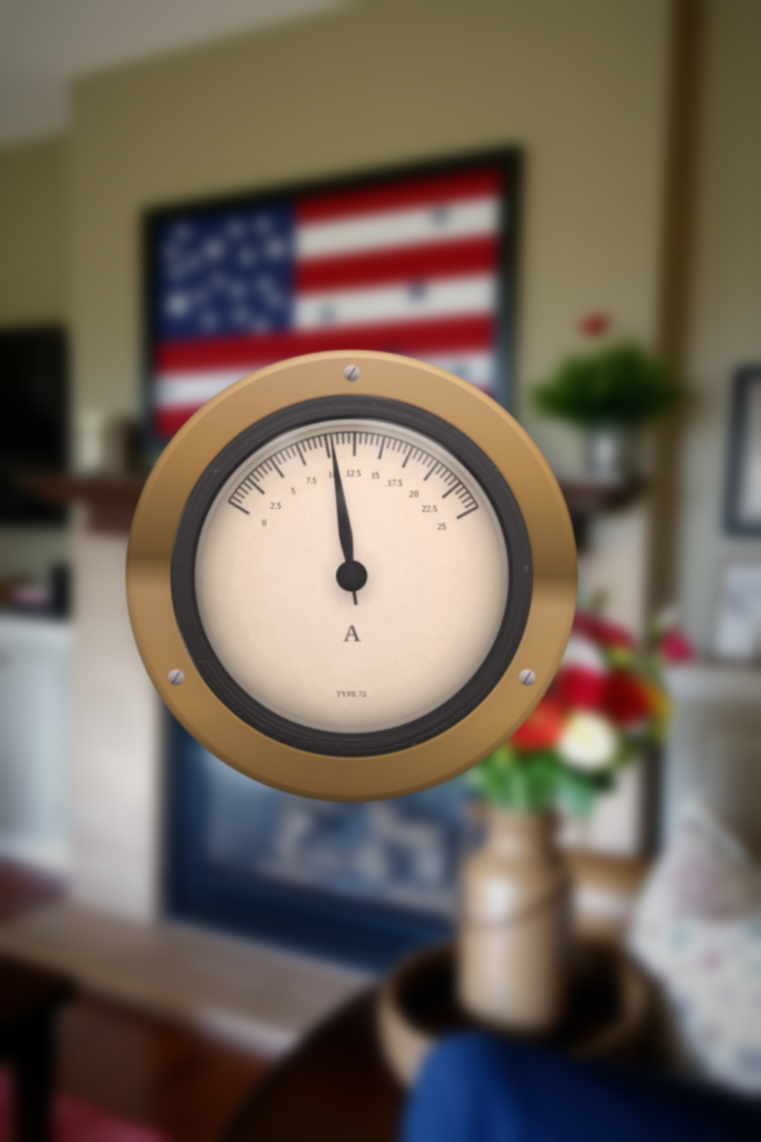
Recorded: 10.5 A
